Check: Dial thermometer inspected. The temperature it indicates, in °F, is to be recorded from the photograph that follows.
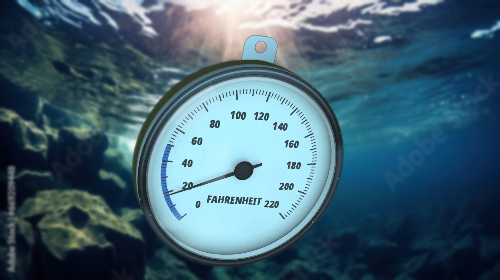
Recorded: 20 °F
